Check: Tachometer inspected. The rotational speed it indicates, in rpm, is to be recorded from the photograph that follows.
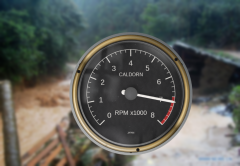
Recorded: 7000 rpm
